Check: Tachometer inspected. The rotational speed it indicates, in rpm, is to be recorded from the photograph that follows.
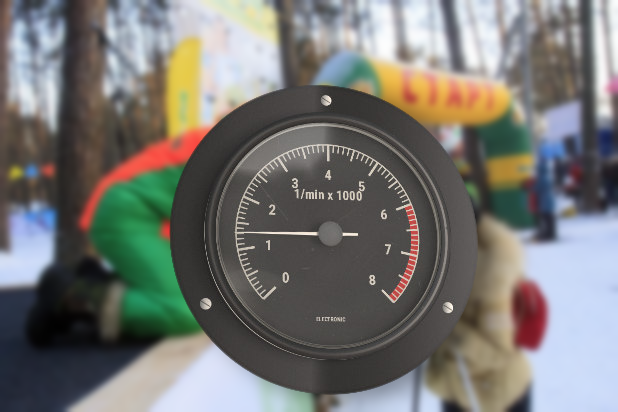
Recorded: 1300 rpm
